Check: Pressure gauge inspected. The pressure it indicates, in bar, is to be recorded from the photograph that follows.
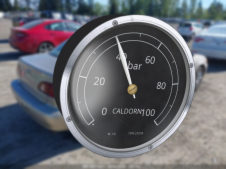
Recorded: 40 bar
